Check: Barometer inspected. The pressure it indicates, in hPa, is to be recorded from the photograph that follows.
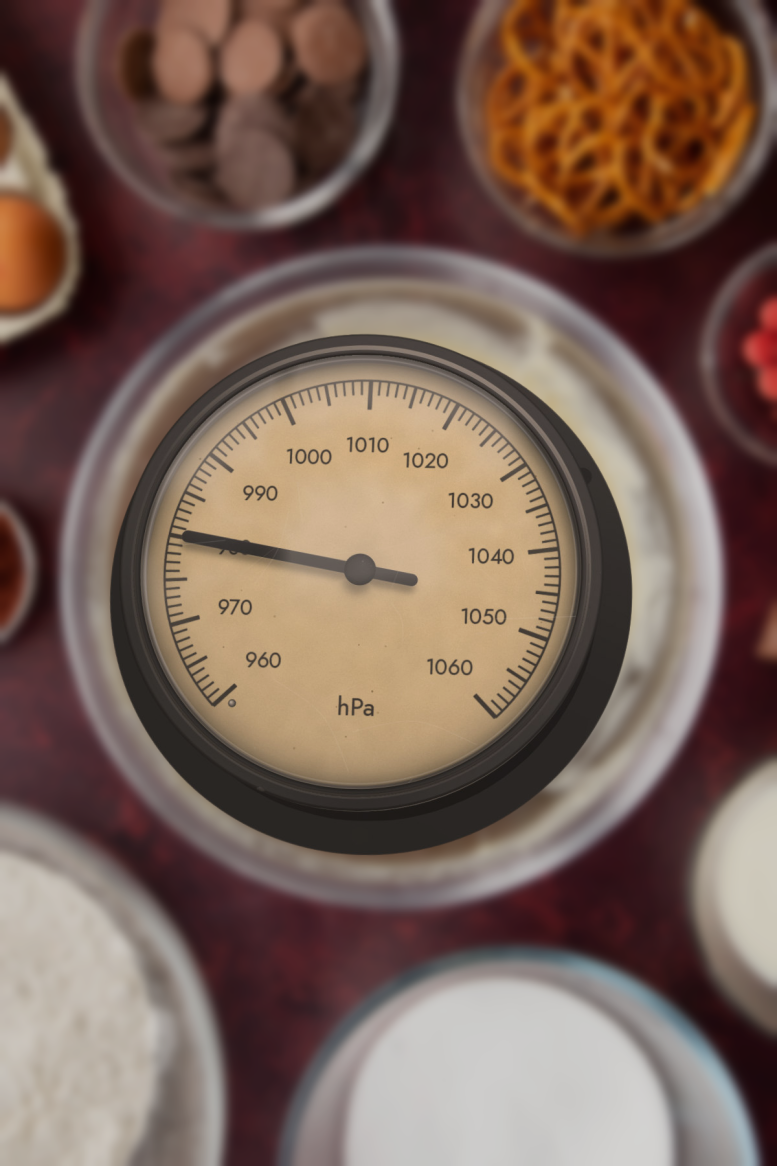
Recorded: 980 hPa
